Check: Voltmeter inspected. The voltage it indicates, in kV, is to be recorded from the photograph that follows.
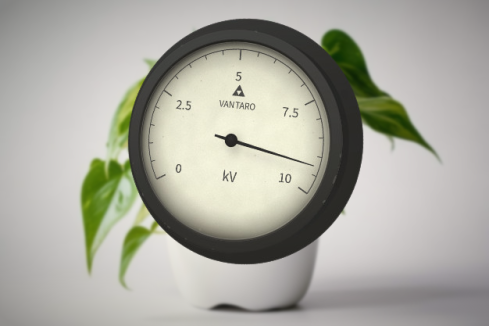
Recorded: 9.25 kV
